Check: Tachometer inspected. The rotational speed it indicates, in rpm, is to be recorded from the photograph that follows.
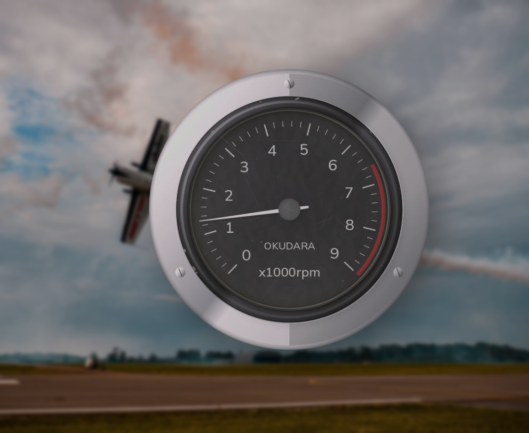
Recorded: 1300 rpm
